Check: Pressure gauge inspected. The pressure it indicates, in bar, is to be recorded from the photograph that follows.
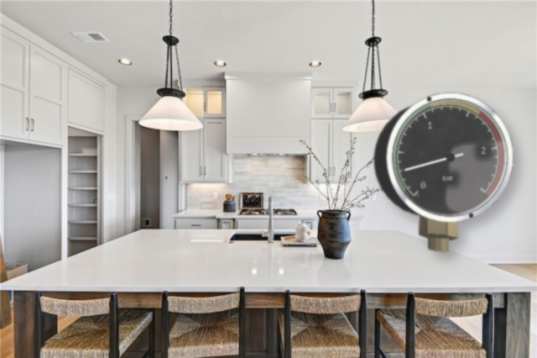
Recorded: 0.3 bar
